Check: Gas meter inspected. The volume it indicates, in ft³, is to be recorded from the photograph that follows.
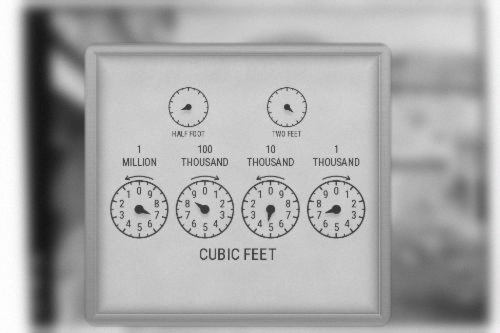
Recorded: 684700 ft³
